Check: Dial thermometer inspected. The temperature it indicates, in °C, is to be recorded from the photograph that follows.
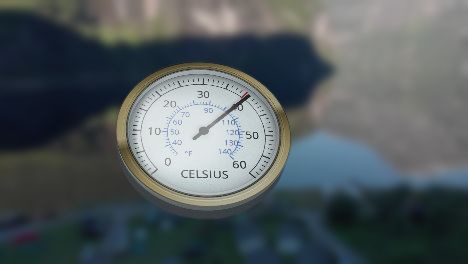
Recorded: 40 °C
